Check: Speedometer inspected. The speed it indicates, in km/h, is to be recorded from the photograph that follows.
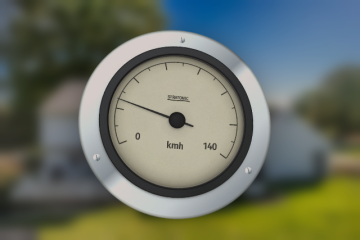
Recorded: 25 km/h
